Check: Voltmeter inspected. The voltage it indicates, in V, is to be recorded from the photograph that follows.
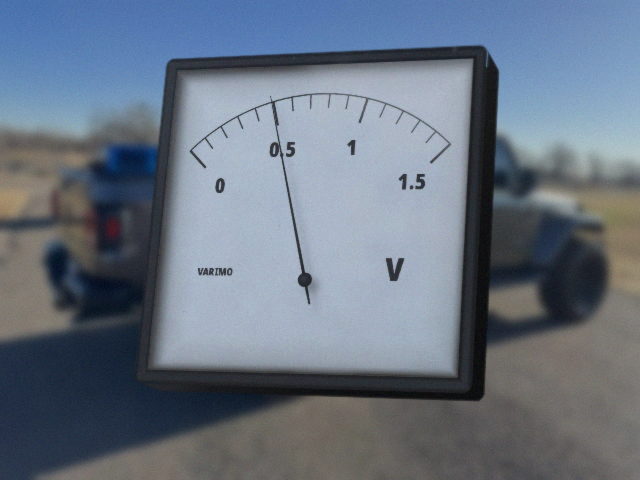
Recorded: 0.5 V
